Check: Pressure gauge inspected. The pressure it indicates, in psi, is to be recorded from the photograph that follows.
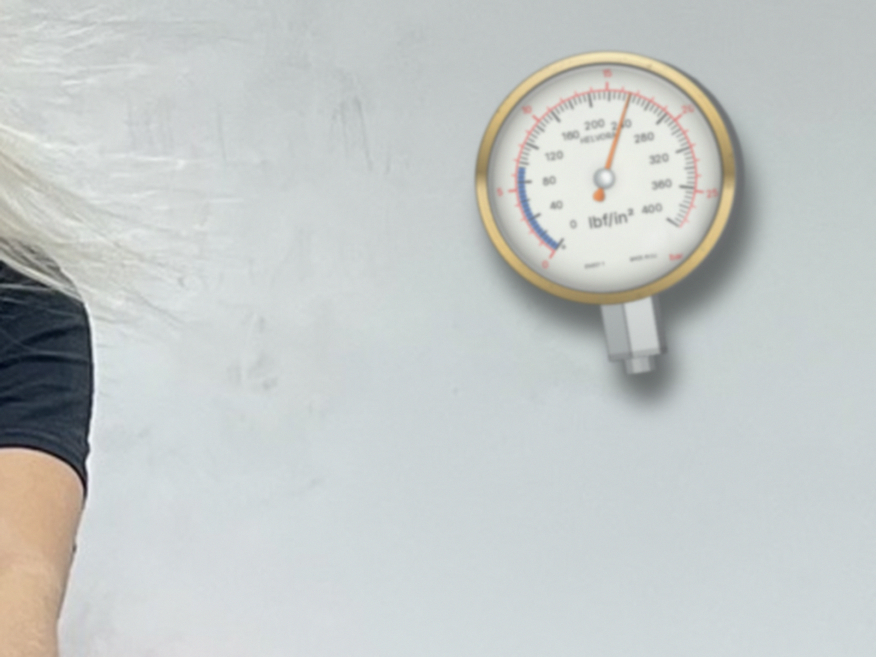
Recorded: 240 psi
